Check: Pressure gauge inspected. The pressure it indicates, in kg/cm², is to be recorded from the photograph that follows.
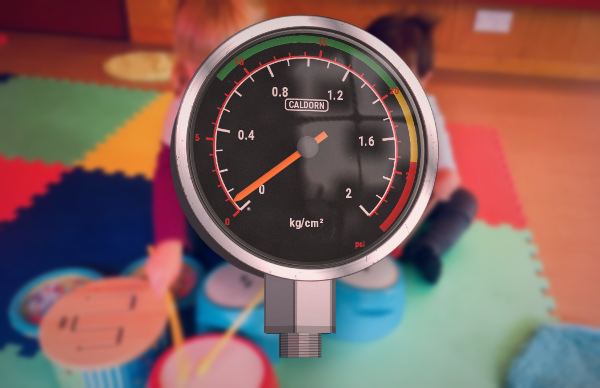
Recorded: 0.05 kg/cm²
